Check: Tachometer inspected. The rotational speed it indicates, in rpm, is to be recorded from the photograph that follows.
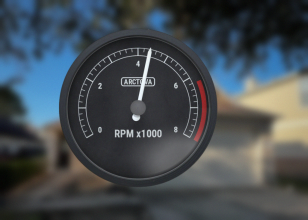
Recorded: 4400 rpm
